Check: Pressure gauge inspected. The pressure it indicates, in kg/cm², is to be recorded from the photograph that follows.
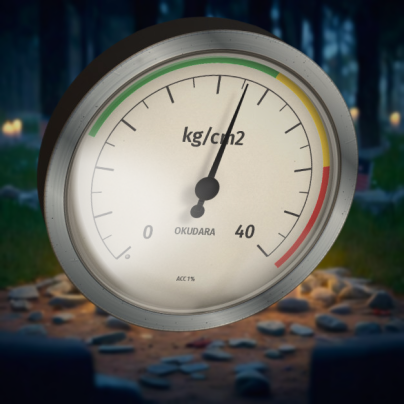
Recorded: 22 kg/cm²
